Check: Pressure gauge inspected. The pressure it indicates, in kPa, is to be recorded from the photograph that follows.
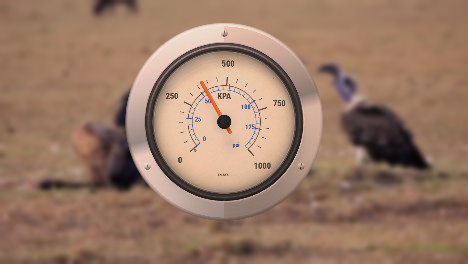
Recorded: 375 kPa
